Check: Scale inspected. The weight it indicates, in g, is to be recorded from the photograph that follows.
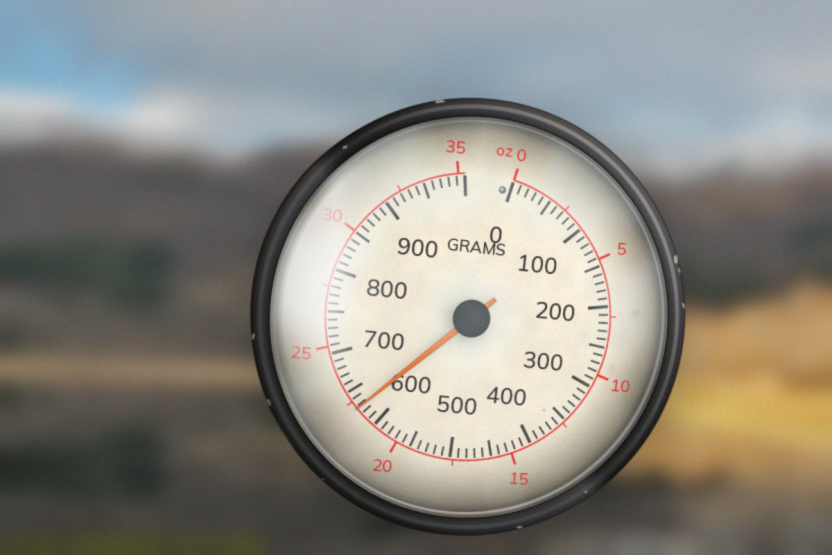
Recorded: 630 g
